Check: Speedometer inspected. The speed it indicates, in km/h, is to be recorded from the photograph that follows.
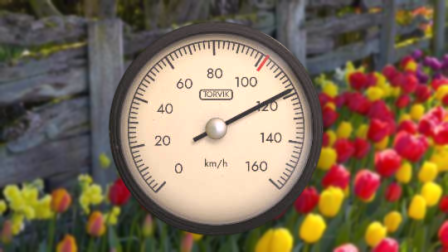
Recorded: 118 km/h
